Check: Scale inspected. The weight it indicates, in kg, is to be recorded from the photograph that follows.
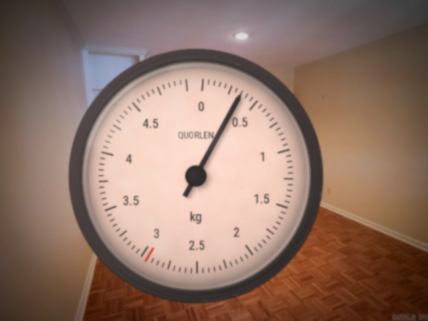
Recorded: 0.35 kg
